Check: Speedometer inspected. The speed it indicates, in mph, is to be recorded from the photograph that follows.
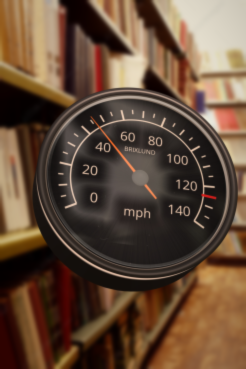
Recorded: 45 mph
